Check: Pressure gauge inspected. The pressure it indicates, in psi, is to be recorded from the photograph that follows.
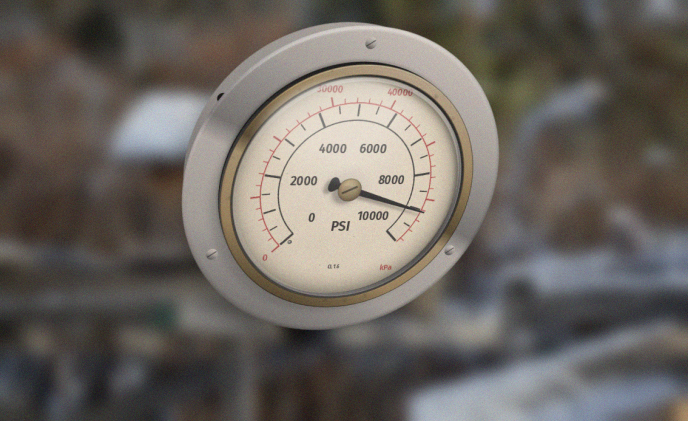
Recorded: 9000 psi
